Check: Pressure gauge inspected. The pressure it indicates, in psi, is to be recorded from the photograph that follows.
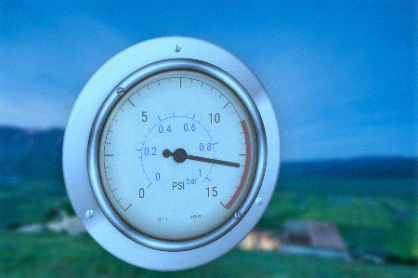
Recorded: 13 psi
